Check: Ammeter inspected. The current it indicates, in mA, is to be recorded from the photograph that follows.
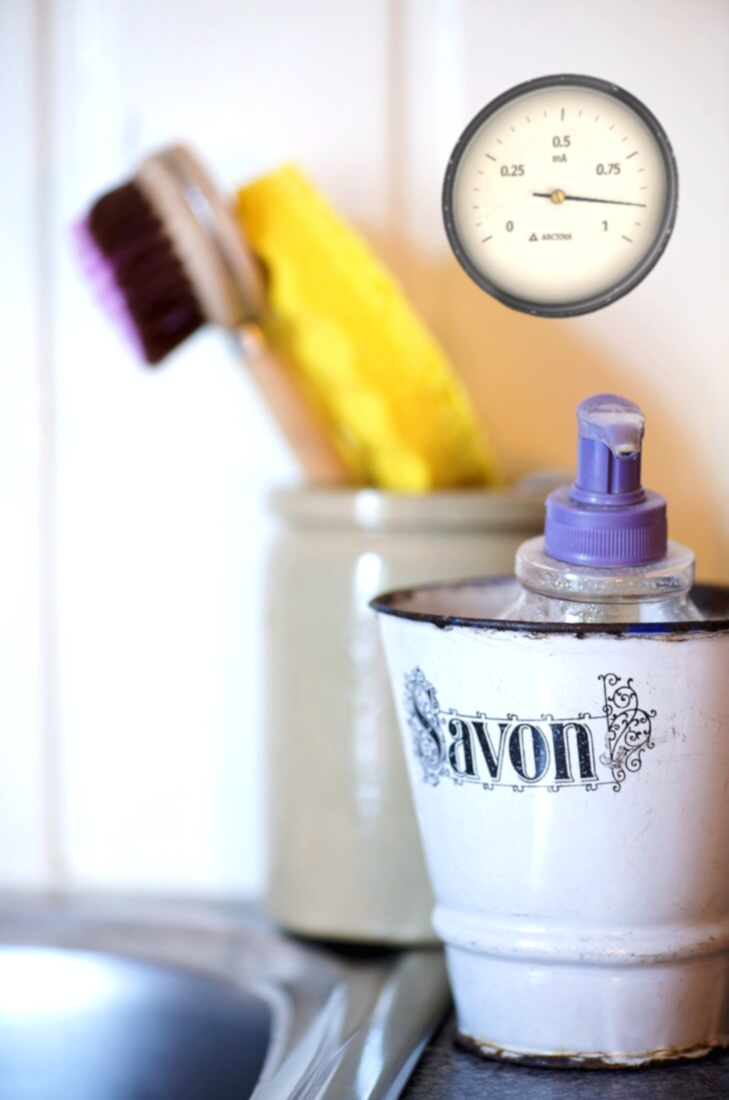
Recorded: 0.9 mA
